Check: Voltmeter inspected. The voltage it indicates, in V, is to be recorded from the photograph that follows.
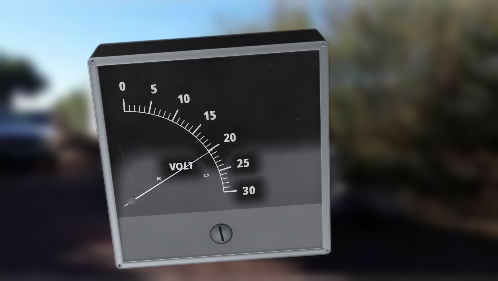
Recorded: 20 V
